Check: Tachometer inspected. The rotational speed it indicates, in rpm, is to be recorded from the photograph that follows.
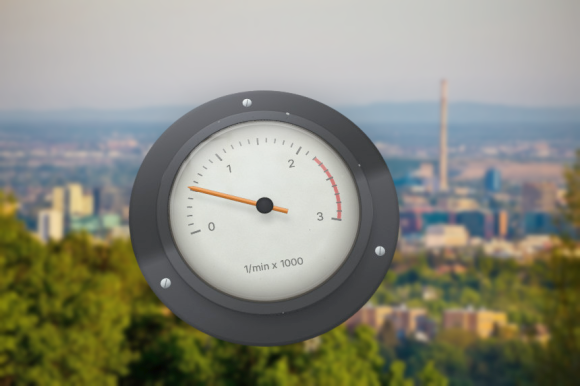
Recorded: 500 rpm
